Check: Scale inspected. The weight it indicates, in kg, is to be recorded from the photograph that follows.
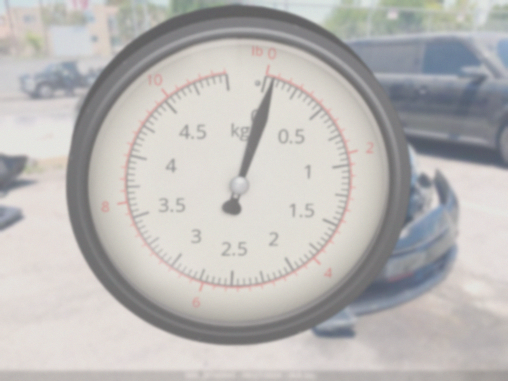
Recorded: 0.05 kg
